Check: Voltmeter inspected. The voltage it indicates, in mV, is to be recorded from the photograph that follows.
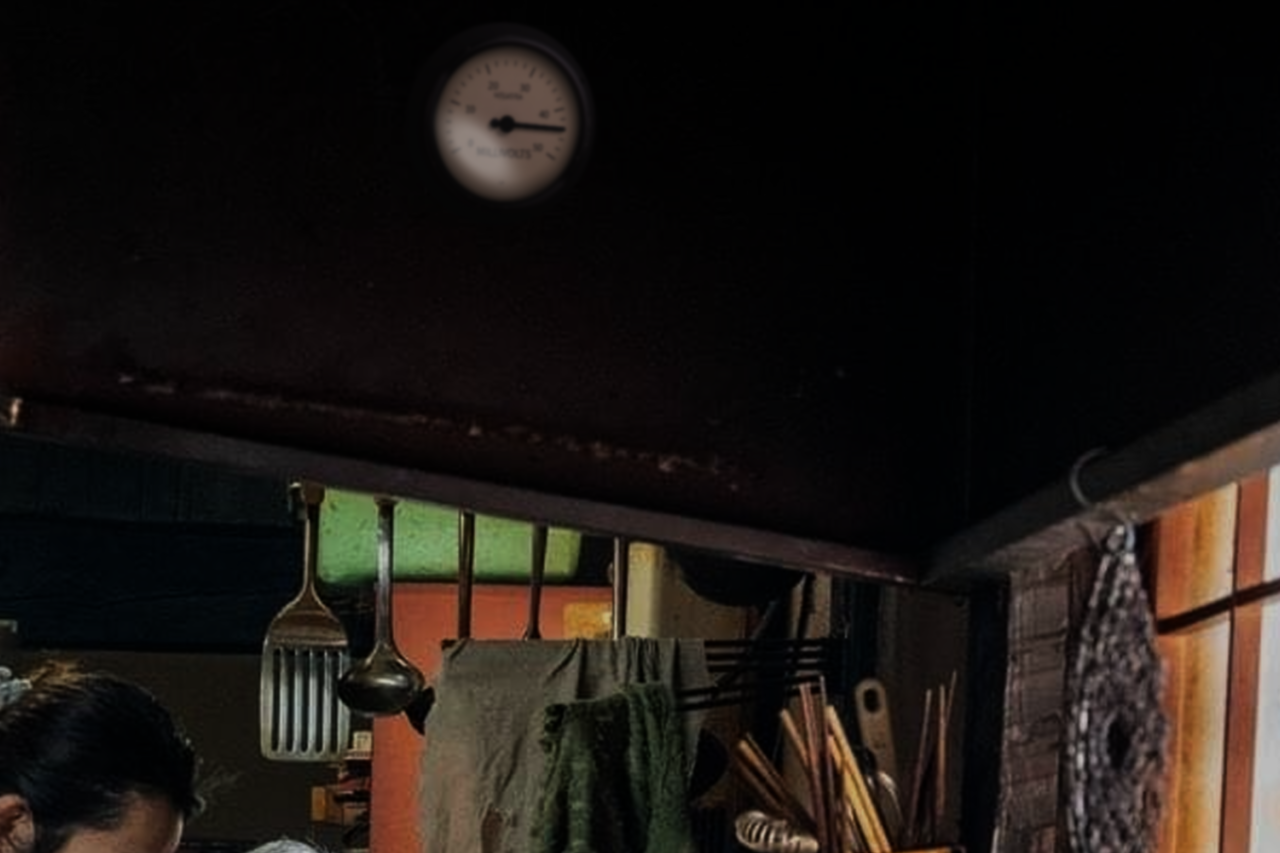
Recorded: 44 mV
